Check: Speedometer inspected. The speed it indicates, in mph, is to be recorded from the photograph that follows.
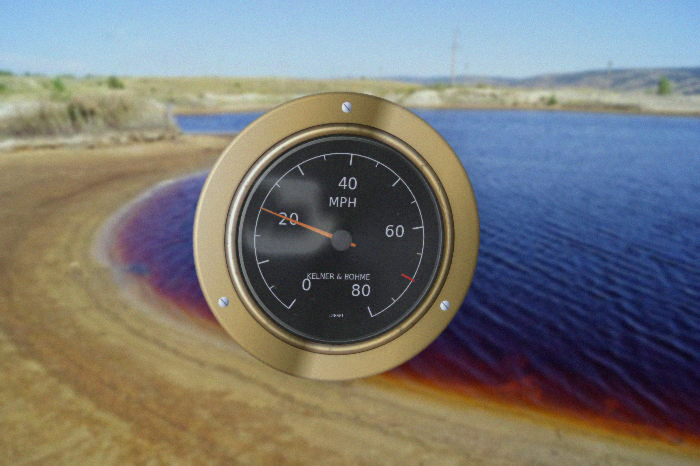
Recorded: 20 mph
